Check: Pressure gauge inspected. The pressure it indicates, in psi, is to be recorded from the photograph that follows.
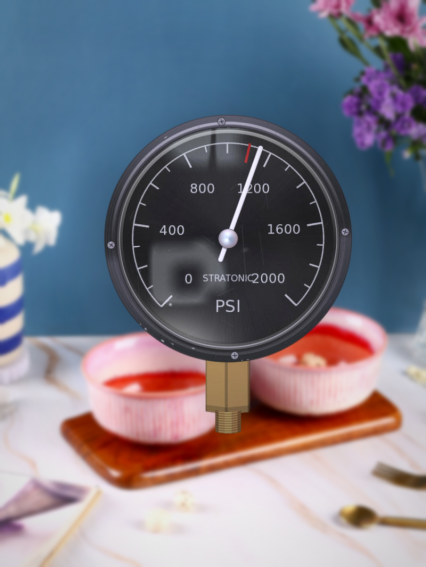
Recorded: 1150 psi
